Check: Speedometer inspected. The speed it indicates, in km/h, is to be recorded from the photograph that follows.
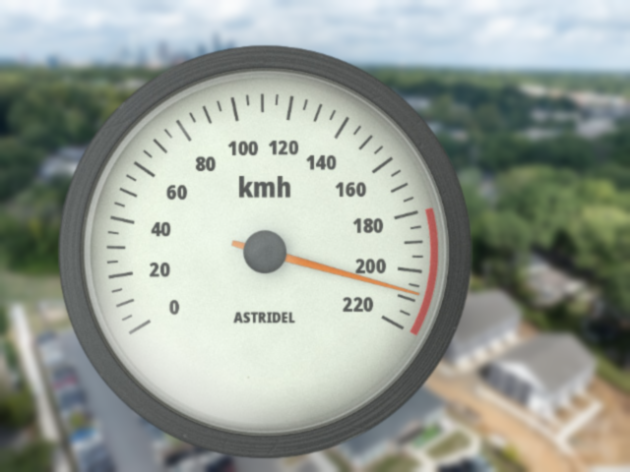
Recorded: 207.5 km/h
